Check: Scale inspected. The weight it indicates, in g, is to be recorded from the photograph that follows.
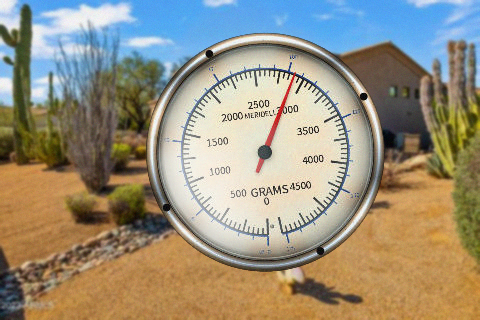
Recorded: 2900 g
